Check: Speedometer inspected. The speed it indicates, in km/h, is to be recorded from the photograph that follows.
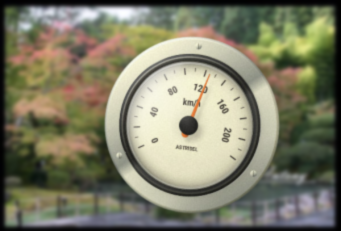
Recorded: 125 km/h
